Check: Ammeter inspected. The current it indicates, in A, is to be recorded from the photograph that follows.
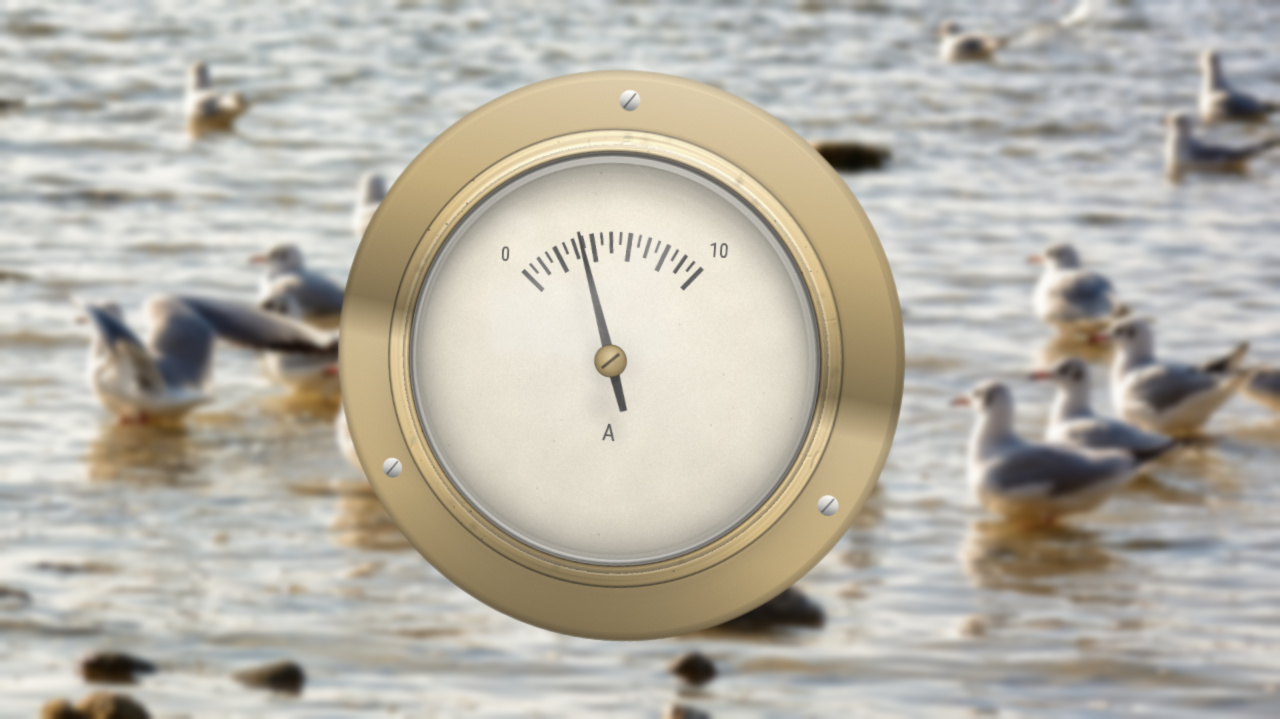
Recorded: 3.5 A
